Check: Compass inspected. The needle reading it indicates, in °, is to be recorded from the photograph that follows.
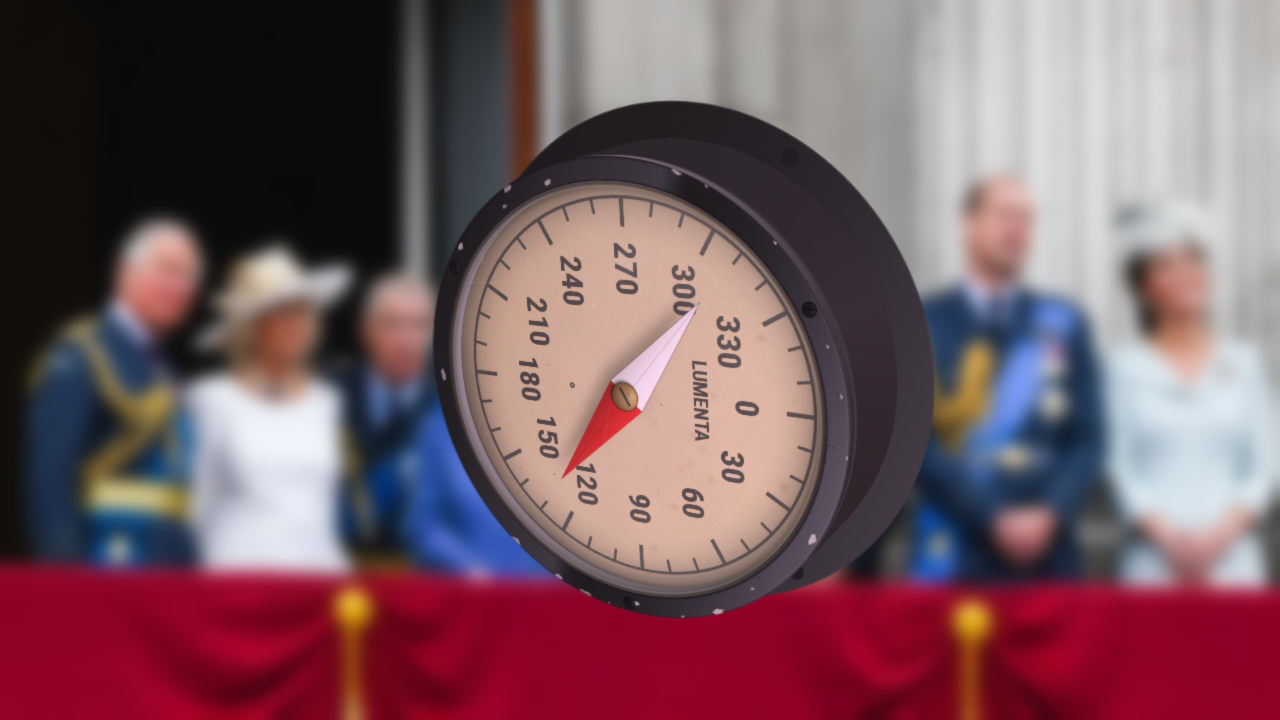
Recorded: 130 °
